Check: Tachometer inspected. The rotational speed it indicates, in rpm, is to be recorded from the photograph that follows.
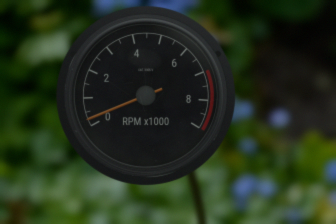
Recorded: 250 rpm
